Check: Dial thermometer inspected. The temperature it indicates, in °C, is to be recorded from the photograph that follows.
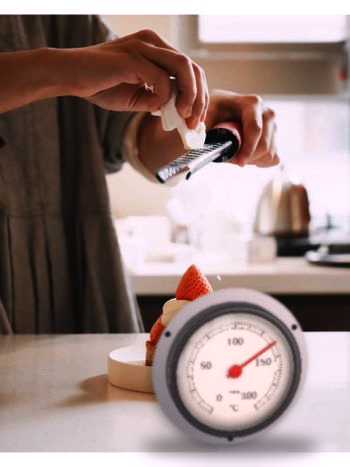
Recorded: 137.5 °C
